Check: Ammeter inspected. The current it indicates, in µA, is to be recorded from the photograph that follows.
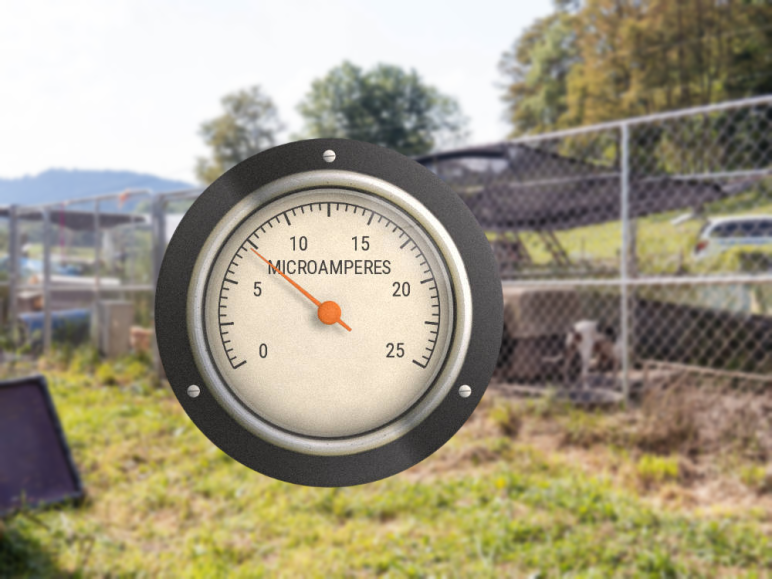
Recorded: 7.25 µA
